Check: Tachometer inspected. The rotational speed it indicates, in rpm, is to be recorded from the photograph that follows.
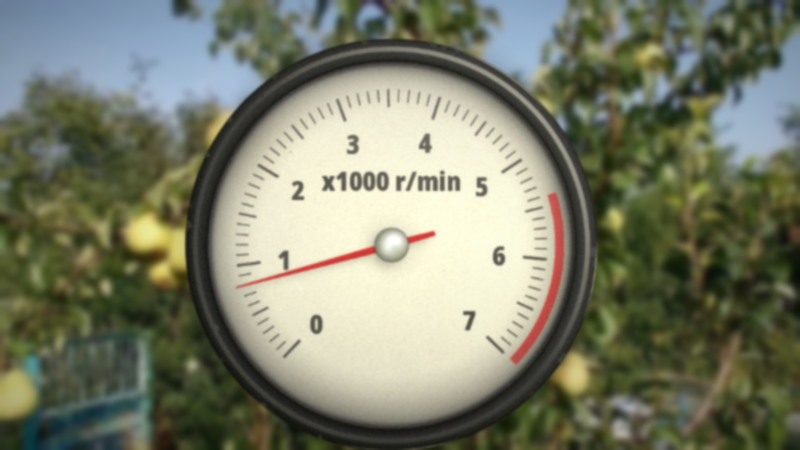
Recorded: 800 rpm
